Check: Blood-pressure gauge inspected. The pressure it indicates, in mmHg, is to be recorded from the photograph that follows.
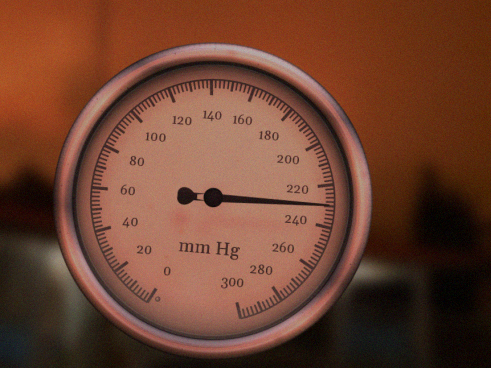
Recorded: 230 mmHg
